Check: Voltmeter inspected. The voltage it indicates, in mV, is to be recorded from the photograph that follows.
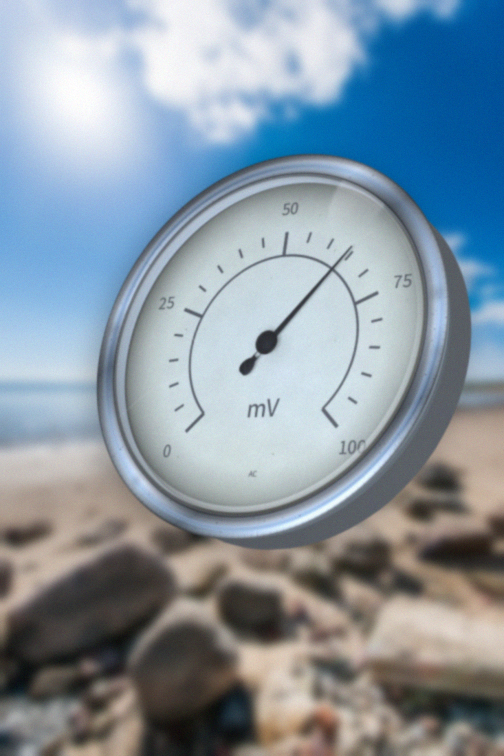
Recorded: 65 mV
